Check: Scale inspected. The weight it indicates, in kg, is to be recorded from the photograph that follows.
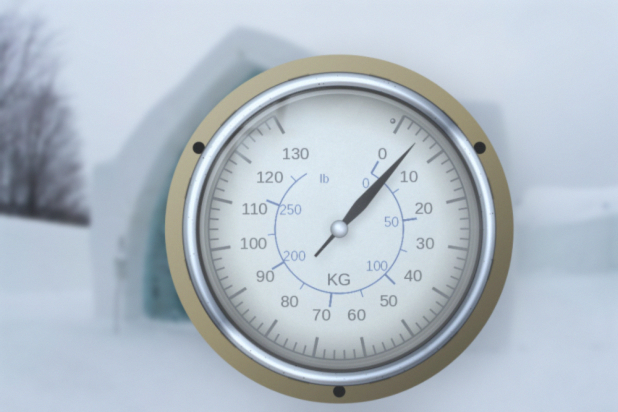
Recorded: 5 kg
